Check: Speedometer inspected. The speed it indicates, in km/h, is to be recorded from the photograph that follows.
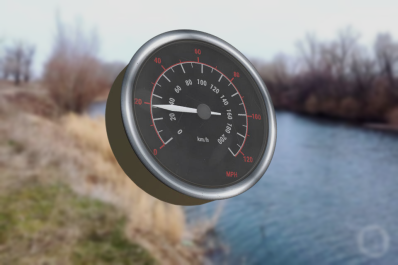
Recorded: 30 km/h
